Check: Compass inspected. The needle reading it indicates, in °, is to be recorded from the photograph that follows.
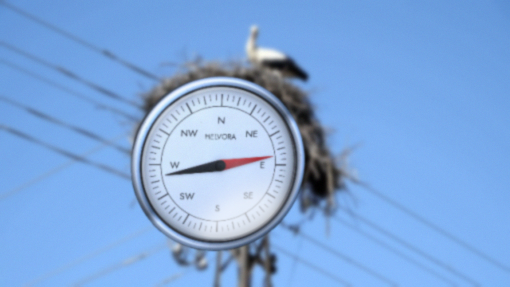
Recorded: 80 °
